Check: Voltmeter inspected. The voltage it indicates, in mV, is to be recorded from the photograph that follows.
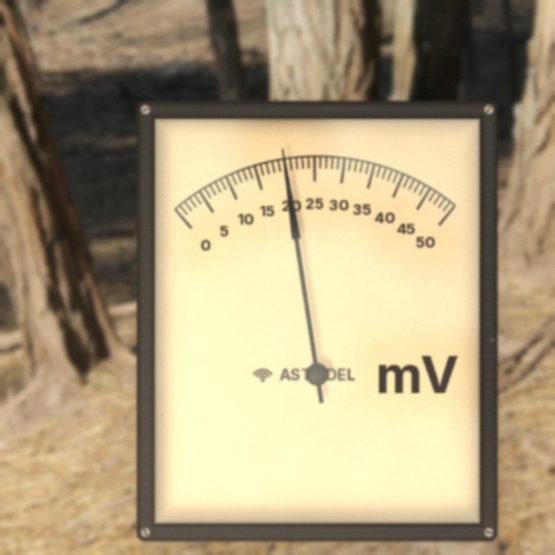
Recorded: 20 mV
